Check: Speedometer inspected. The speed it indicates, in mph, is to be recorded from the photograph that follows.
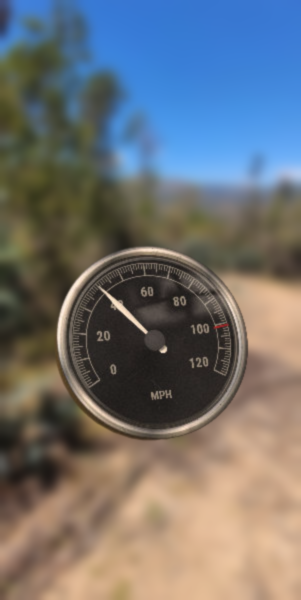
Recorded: 40 mph
